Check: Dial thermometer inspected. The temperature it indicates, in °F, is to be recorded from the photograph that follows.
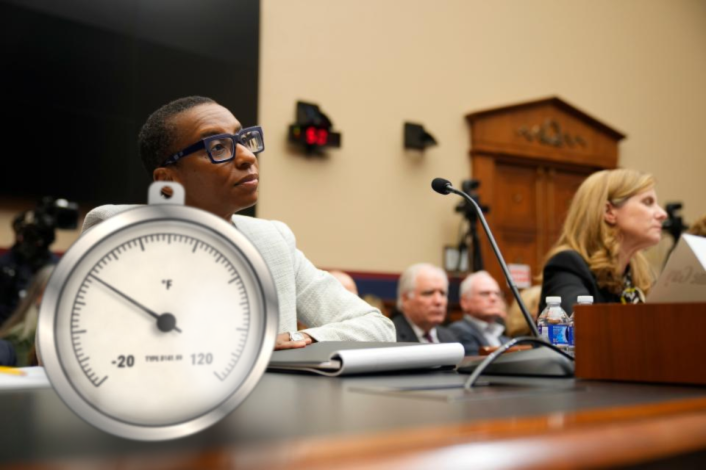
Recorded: 20 °F
